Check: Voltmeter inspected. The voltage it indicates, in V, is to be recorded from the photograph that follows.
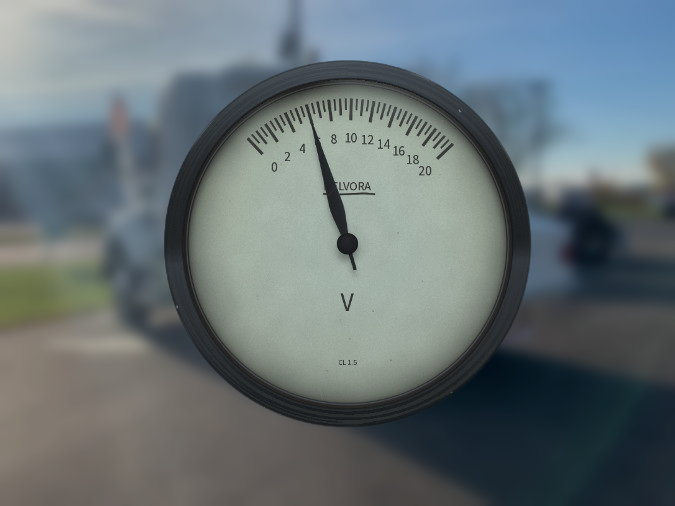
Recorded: 6 V
